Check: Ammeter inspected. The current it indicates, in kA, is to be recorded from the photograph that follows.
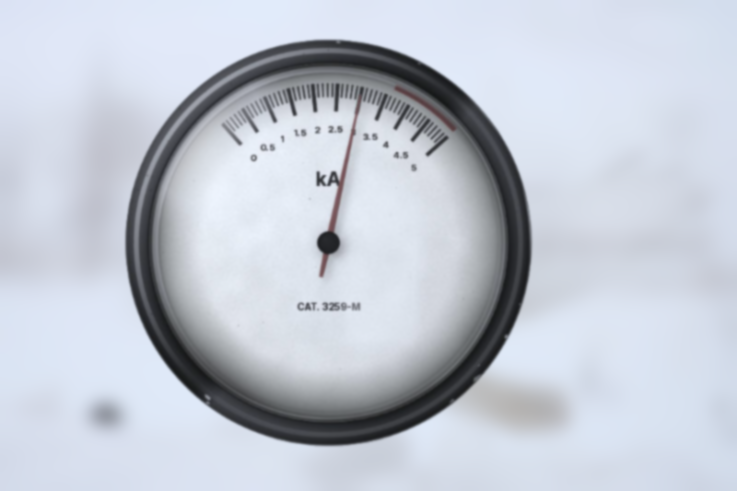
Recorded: 3 kA
